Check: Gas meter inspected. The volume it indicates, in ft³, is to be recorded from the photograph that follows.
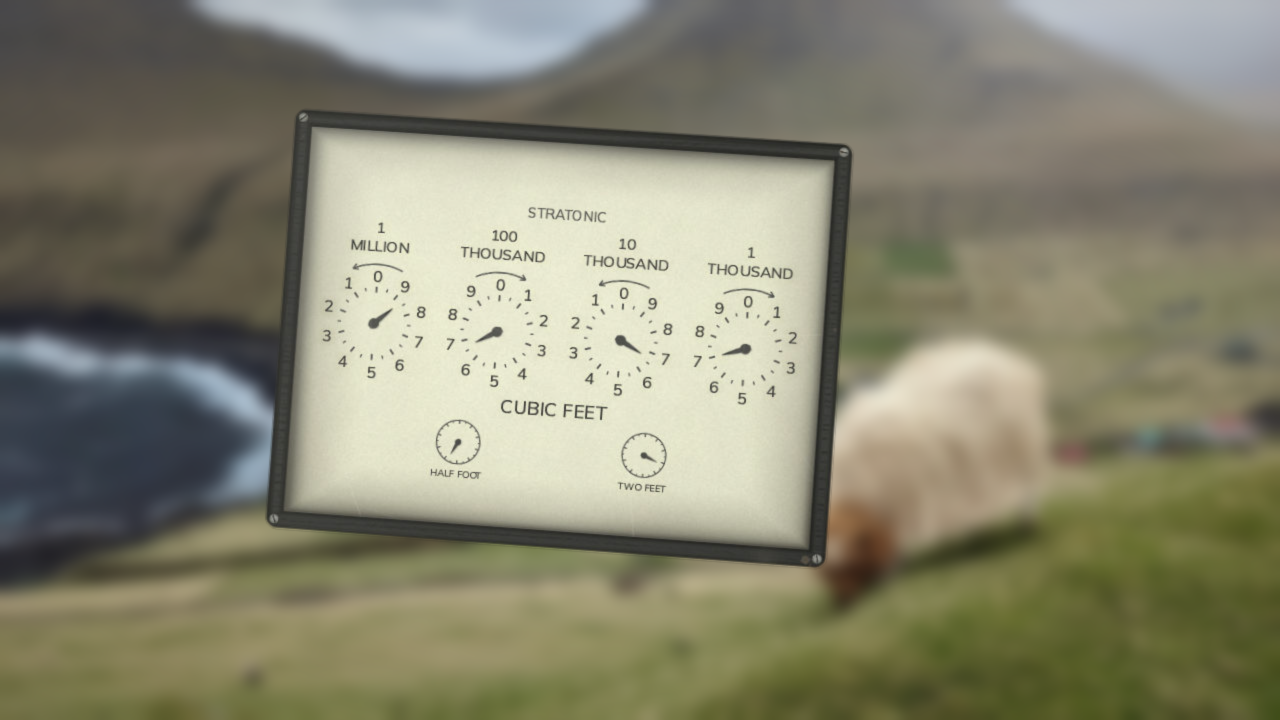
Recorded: 866700 ft³
